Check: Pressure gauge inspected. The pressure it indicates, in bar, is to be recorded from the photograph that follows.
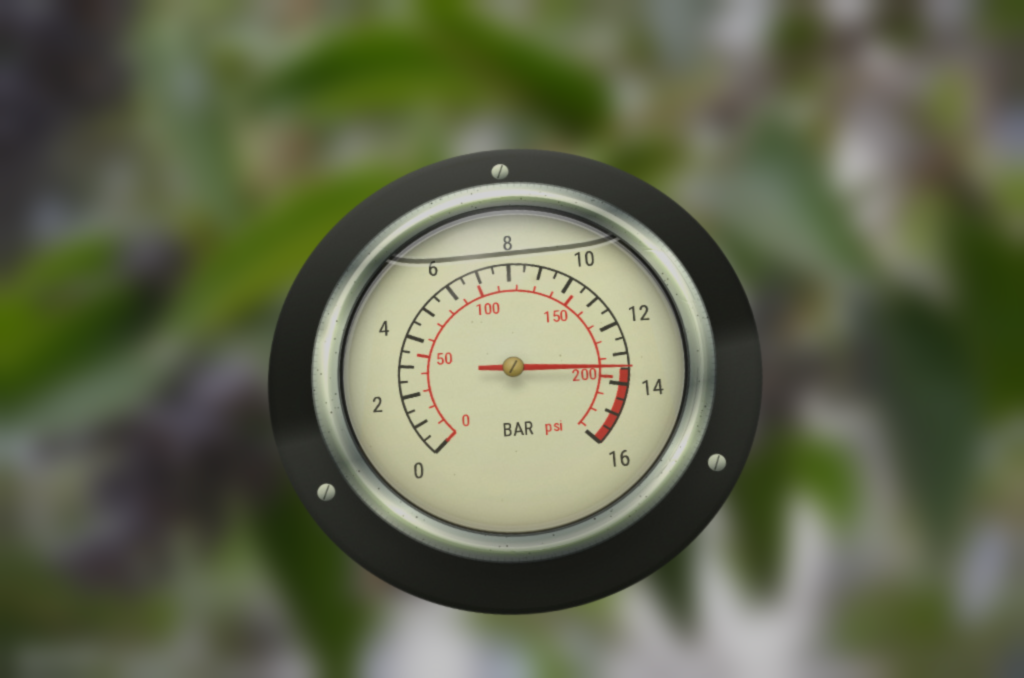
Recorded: 13.5 bar
